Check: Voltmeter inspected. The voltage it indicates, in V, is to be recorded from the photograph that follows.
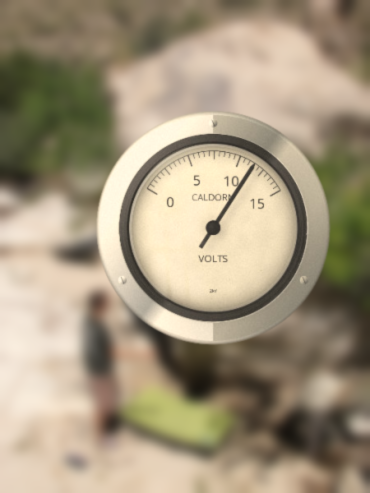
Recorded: 11.5 V
